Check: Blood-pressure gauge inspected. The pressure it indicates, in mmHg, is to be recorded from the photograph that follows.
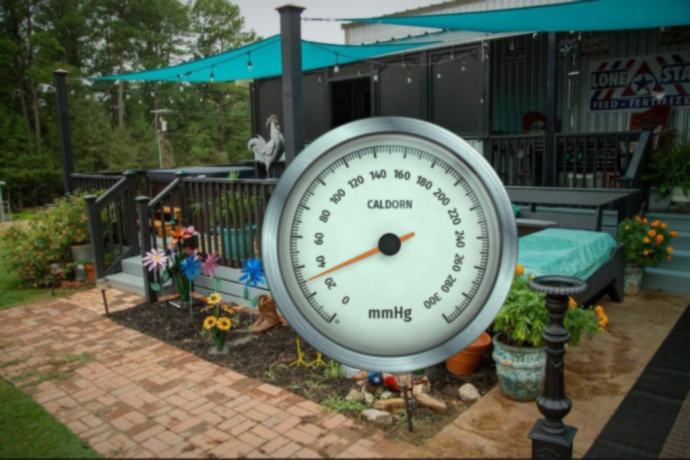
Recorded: 30 mmHg
